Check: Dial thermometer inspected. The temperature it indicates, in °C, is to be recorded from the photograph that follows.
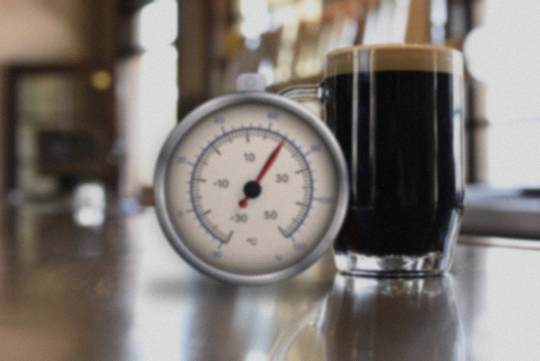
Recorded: 20 °C
